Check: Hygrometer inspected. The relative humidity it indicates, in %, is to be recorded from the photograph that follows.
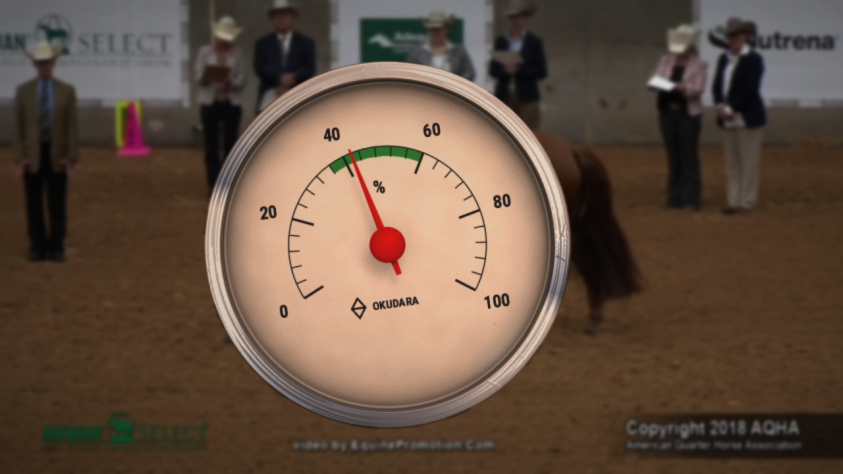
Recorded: 42 %
